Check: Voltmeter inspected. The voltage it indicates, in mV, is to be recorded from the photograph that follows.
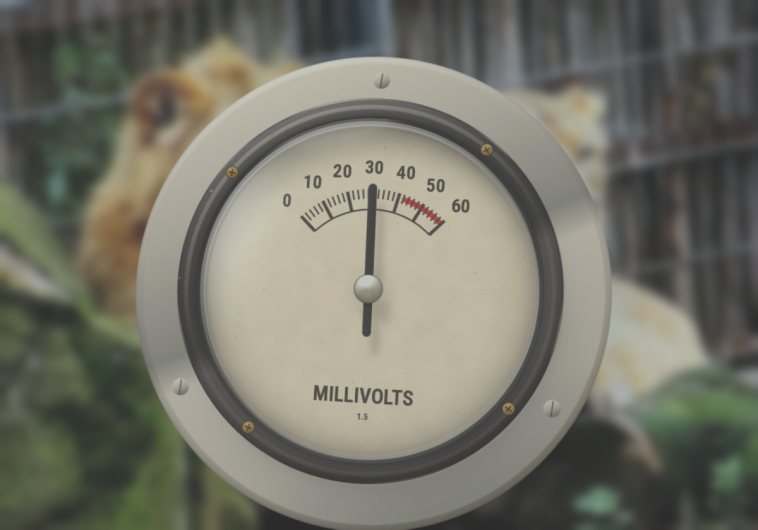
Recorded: 30 mV
